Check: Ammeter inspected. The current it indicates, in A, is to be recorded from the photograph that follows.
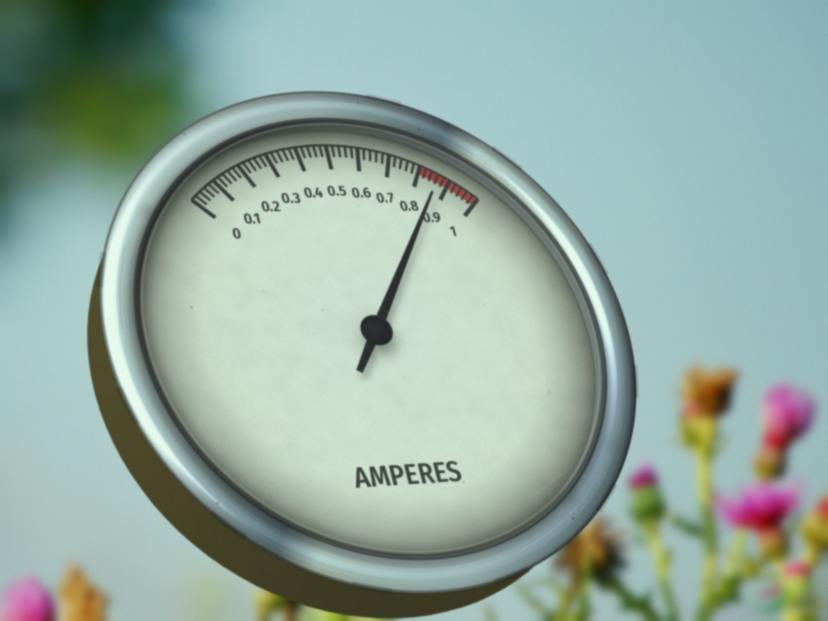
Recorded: 0.86 A
